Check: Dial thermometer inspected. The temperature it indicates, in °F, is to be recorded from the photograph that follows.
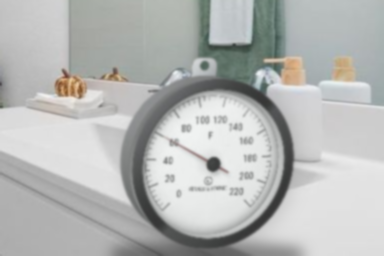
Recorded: 60 °F
